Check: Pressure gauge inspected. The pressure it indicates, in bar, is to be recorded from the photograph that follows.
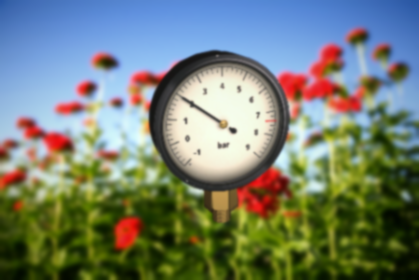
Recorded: 2 bar
